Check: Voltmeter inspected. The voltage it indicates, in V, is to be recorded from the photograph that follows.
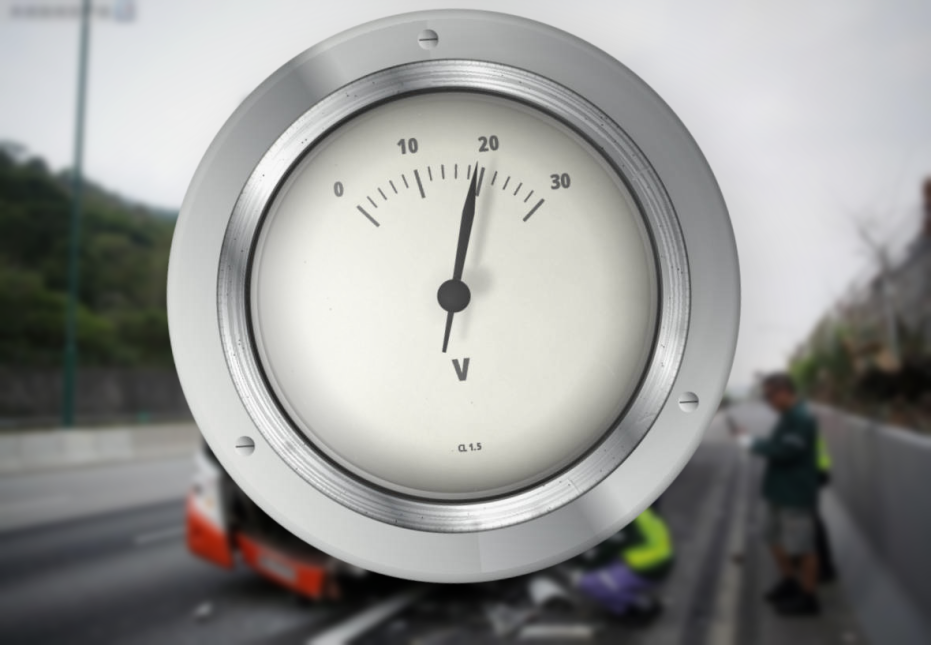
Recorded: 19 V
